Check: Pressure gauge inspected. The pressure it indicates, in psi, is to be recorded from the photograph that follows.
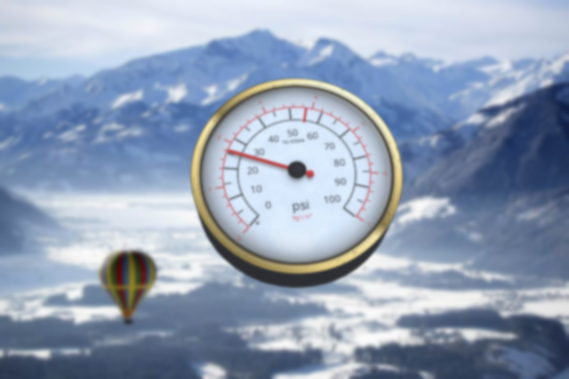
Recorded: 25 psi
